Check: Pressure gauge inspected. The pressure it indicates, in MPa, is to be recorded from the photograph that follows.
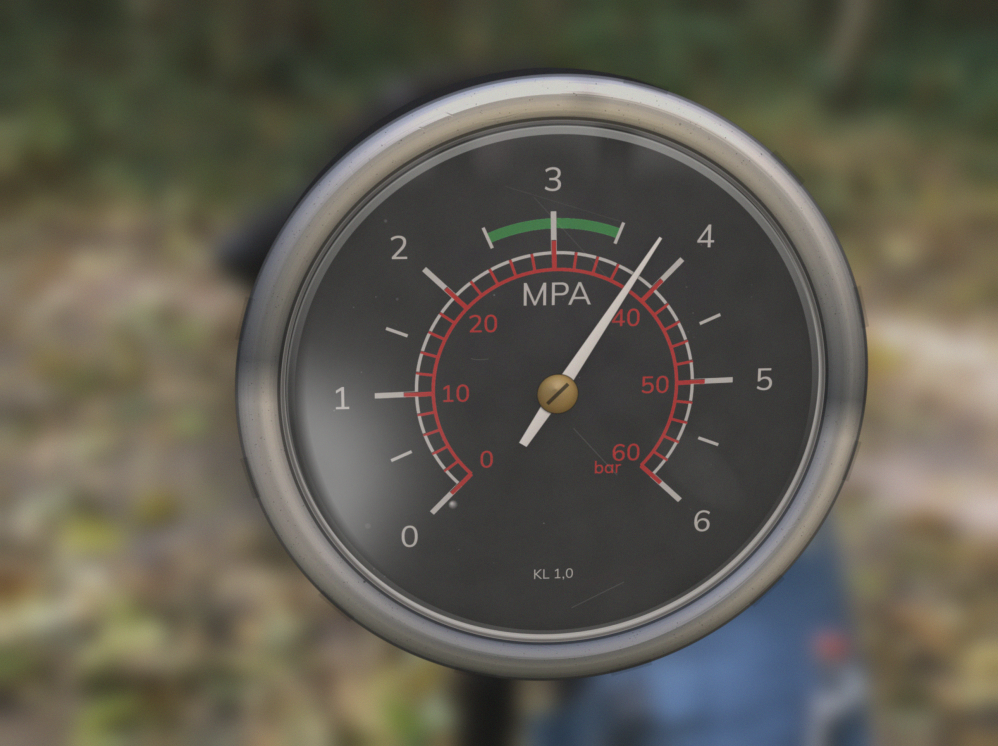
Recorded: 3.75 MPa
